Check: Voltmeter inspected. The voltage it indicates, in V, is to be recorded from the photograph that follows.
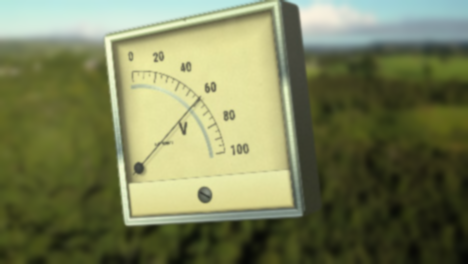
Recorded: 60 V
